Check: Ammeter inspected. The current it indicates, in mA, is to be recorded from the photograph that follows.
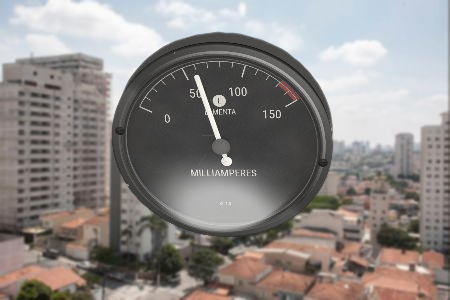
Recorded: 60 mA
